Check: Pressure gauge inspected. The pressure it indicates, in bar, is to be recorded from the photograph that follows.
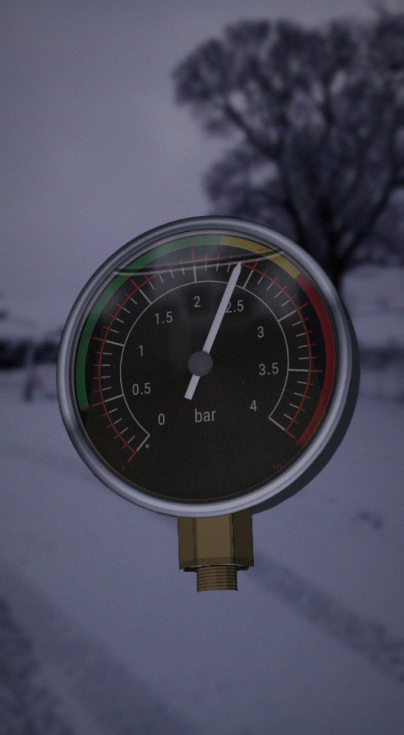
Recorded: 2.4 bar
